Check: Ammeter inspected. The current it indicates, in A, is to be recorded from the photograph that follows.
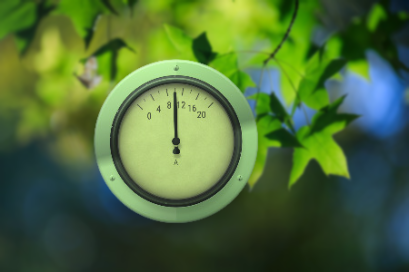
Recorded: 10 A
